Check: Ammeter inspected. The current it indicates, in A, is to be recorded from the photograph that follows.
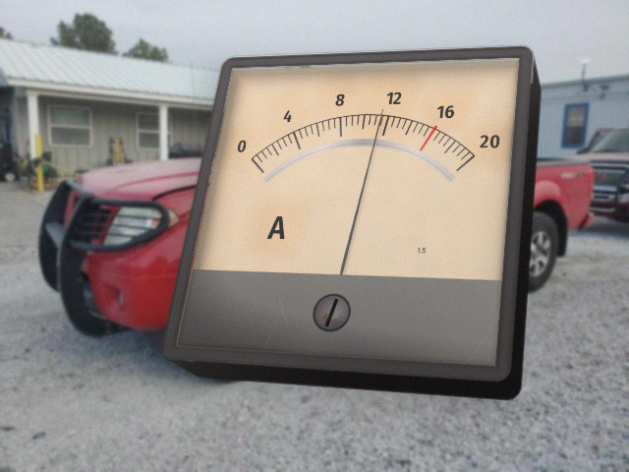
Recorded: 11.5 A
